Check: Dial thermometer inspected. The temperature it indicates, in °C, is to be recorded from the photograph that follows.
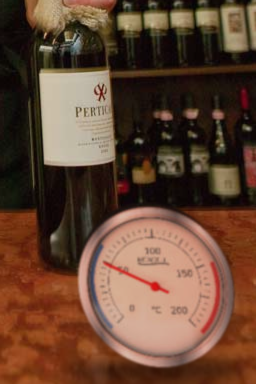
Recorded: 50 °C
